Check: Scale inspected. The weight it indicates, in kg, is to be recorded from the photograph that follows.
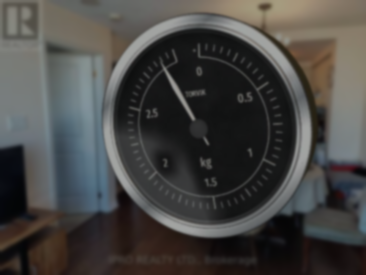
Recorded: 2.9 kg
